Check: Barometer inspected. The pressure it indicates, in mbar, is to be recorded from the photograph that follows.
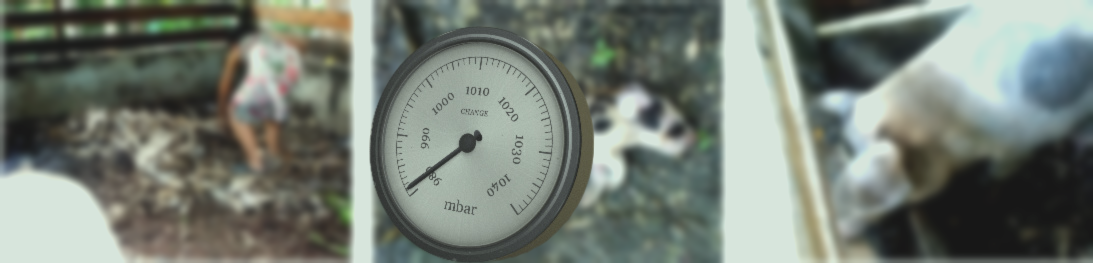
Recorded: 981 mbar
